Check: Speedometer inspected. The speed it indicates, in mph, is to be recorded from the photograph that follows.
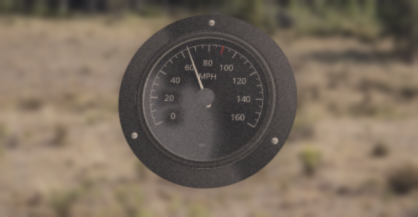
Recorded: 65 mph
